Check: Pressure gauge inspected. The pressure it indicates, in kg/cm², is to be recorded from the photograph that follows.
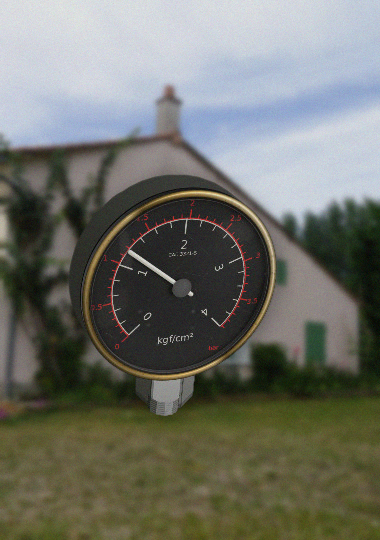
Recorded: 1.2 kg/cm²
